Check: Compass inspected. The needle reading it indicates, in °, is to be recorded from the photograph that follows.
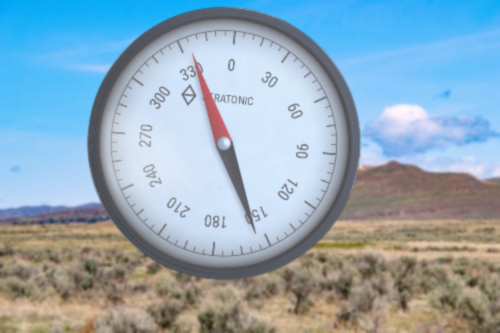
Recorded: 335 °
